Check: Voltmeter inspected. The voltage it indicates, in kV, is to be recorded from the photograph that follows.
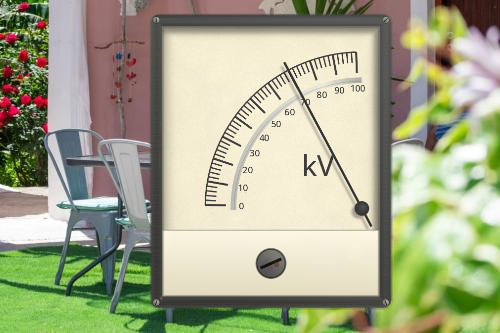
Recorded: 70 kV
